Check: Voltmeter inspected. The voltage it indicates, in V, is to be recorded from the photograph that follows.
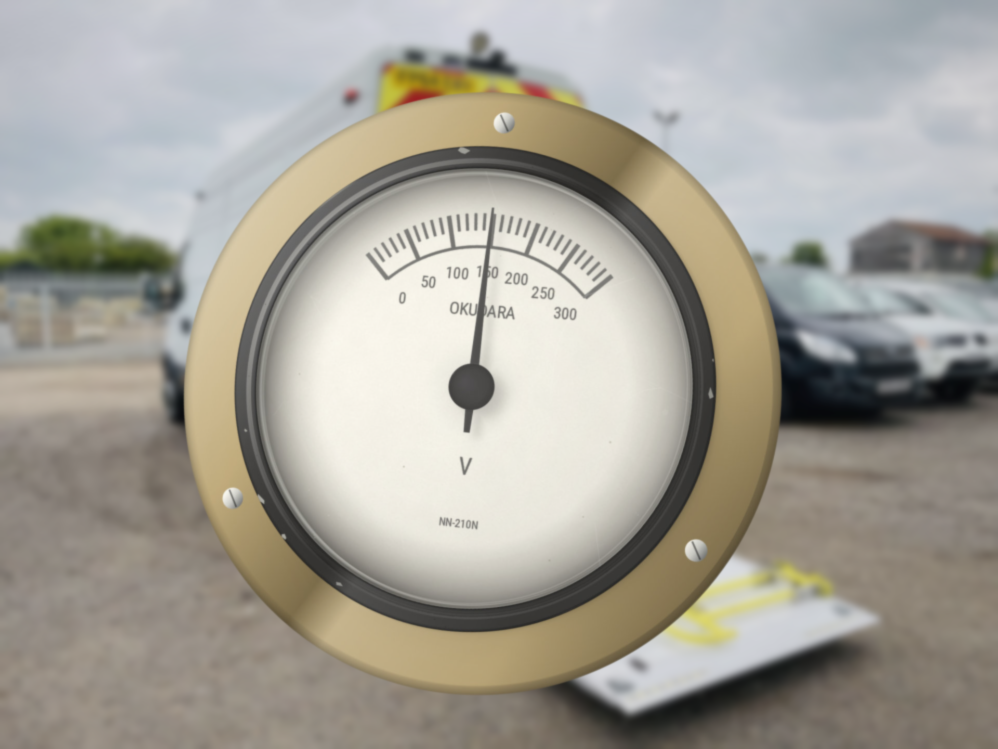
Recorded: 150 V
